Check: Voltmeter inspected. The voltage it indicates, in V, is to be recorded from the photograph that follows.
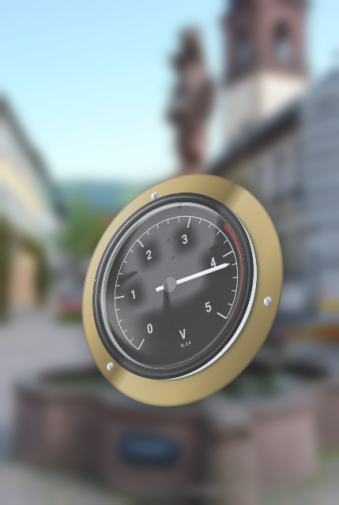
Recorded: 4.2 V
